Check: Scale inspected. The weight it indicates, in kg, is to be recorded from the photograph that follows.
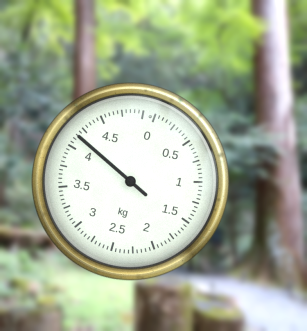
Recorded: 4.15 kg
